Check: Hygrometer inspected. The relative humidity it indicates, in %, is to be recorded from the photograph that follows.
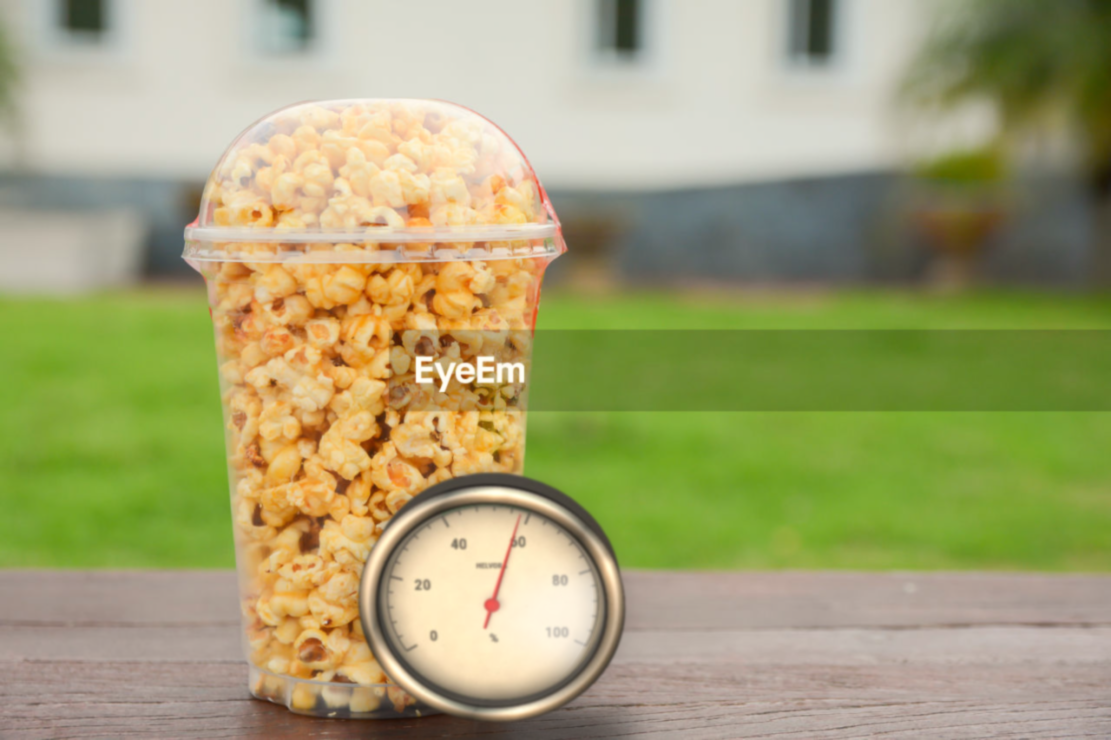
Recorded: 58 %
